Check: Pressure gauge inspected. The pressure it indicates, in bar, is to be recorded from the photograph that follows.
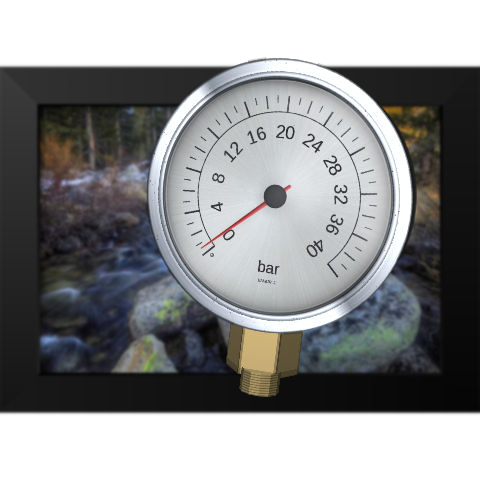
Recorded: 0.5 bar
